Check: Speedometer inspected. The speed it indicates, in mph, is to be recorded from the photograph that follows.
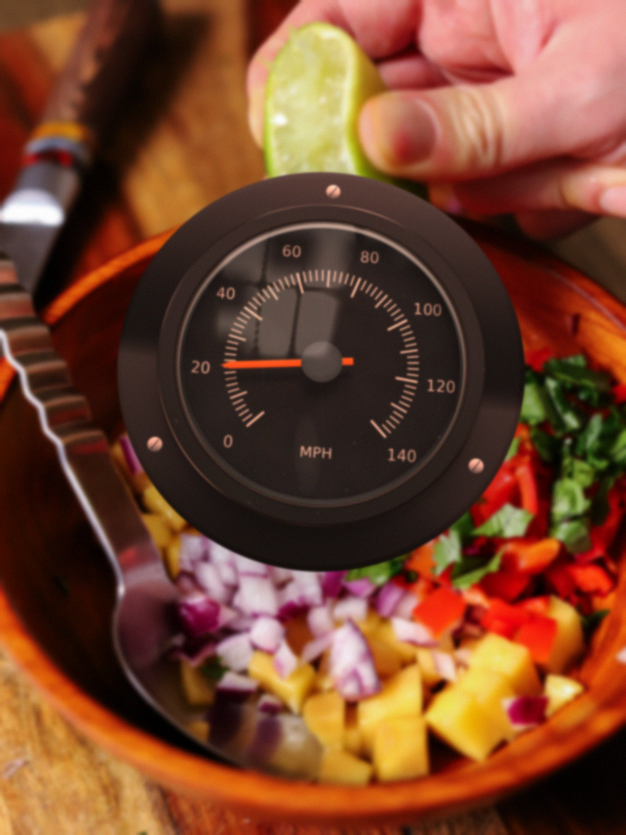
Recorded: 20 mph
